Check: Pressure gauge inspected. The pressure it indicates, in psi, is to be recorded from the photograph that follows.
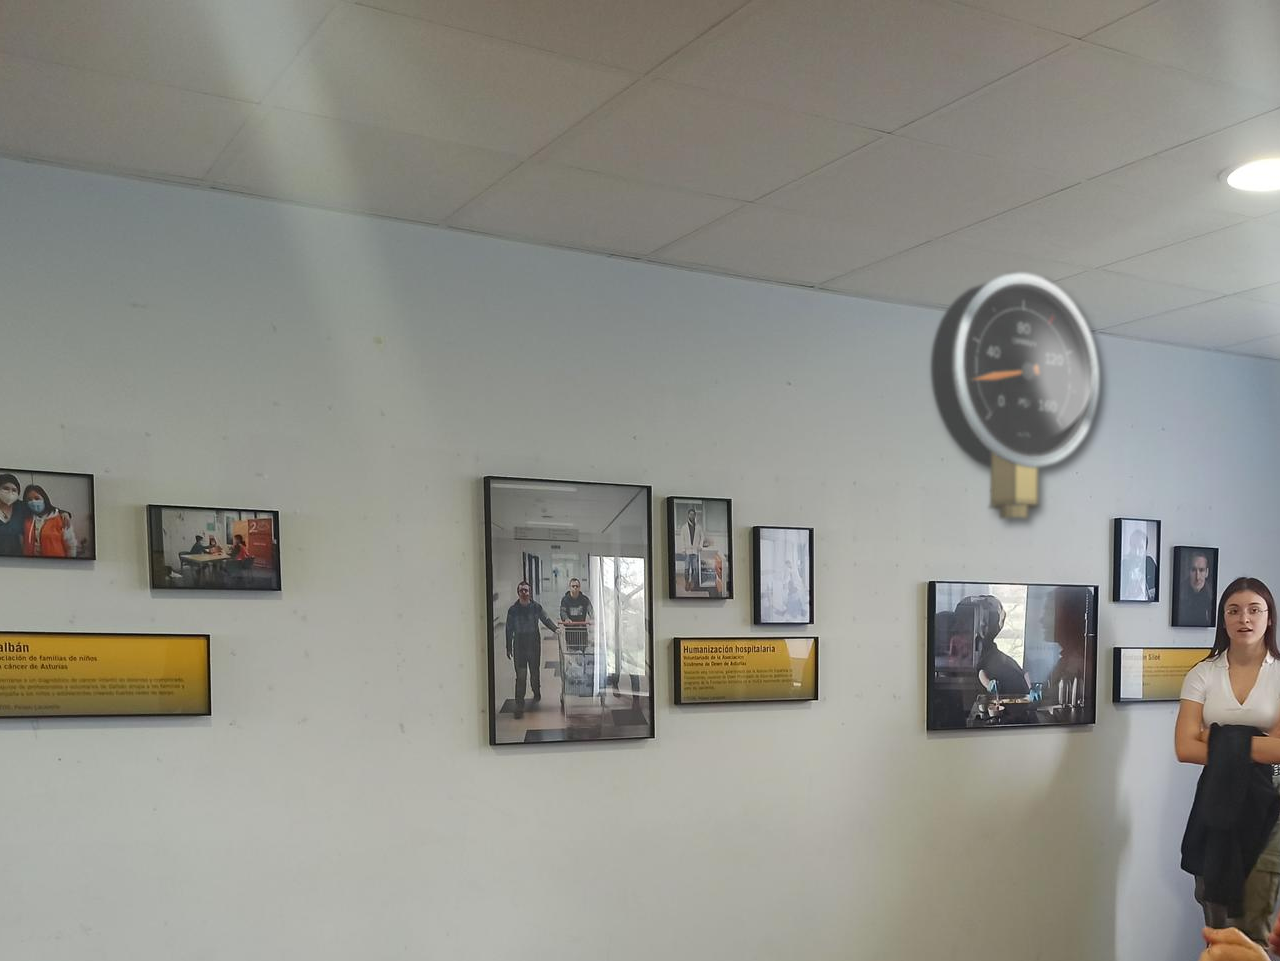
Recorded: 20 psi
